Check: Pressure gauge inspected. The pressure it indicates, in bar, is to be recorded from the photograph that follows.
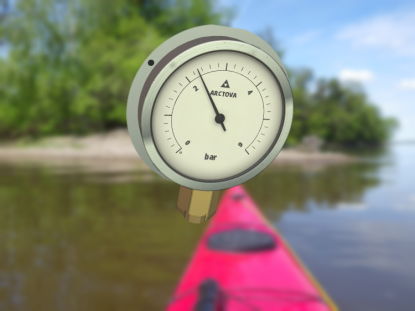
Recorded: 2.3 bar
